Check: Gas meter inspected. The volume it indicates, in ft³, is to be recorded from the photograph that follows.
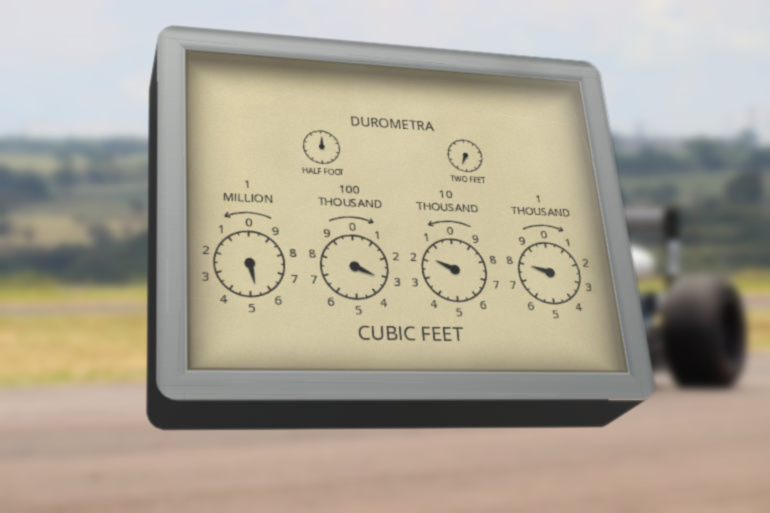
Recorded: 531800 ft³
